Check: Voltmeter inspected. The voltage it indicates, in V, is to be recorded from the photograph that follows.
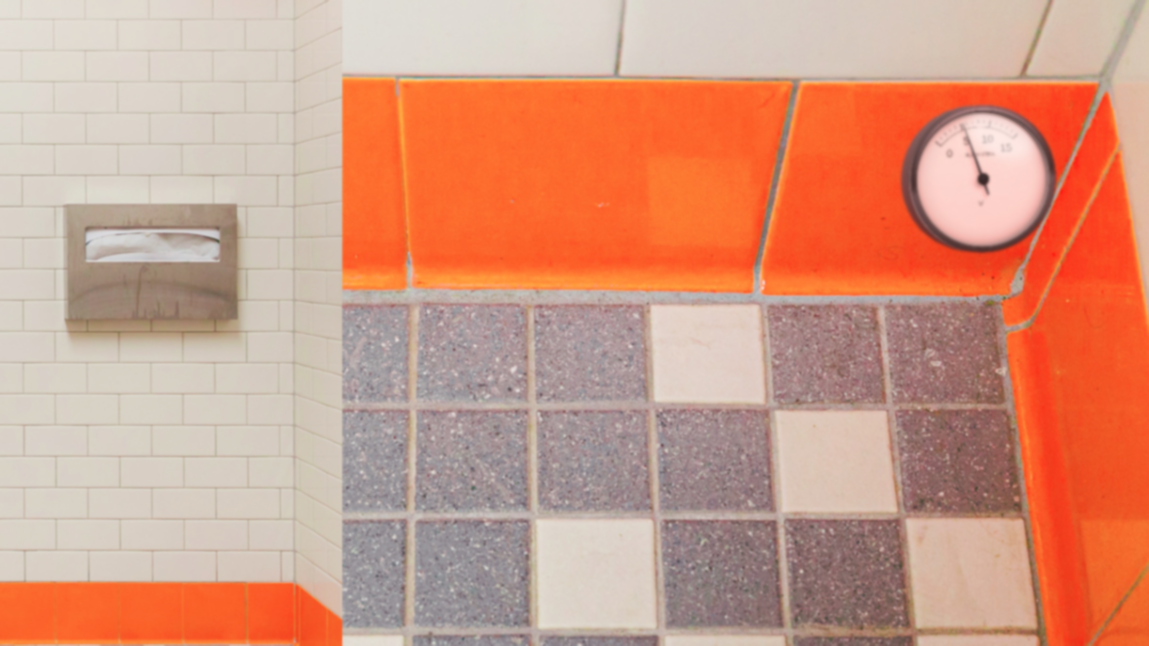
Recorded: 5 V
